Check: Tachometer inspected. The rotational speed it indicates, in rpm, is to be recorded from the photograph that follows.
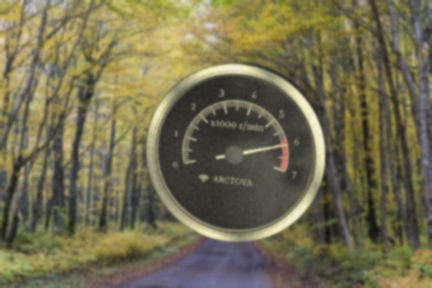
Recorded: 6000 rpm
